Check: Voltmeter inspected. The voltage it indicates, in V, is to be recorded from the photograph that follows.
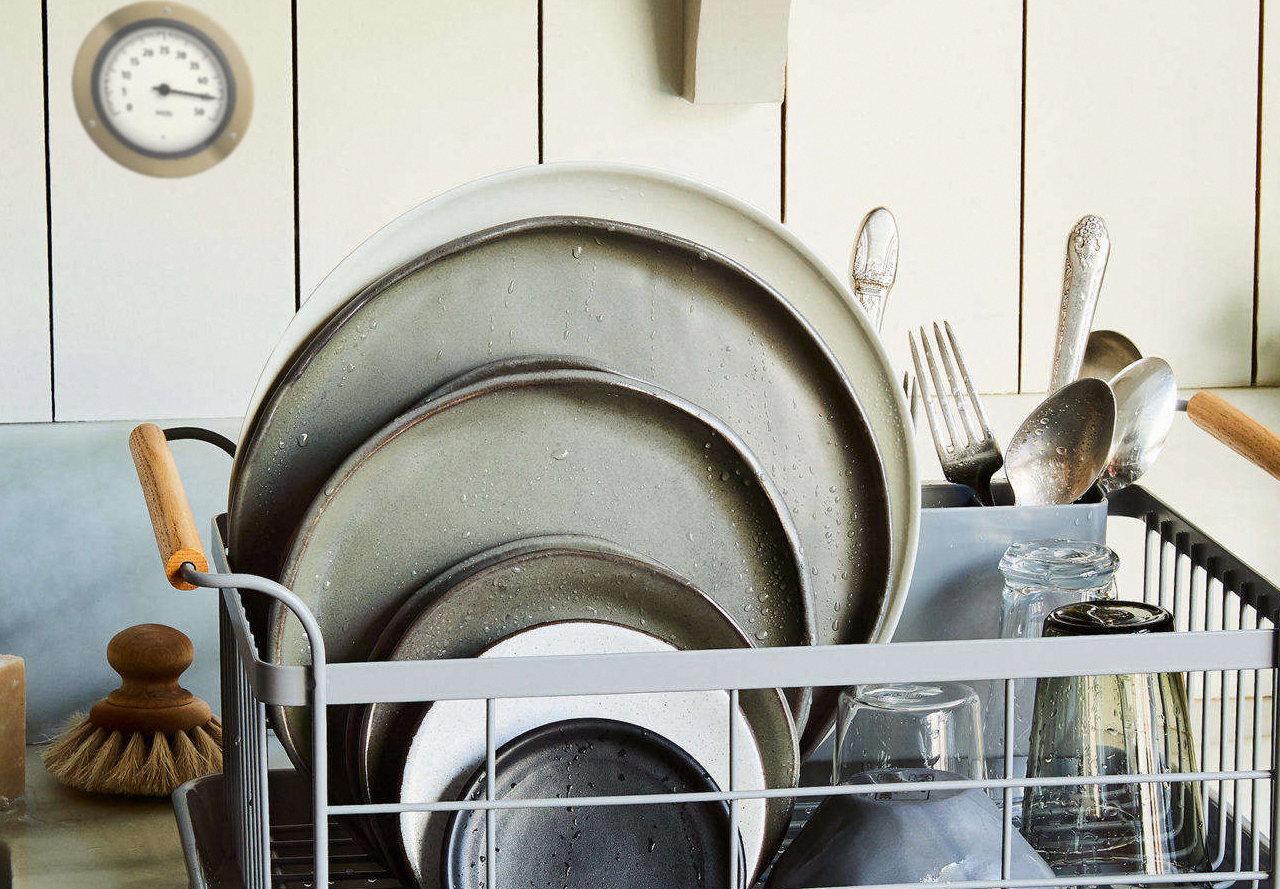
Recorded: 45 V
